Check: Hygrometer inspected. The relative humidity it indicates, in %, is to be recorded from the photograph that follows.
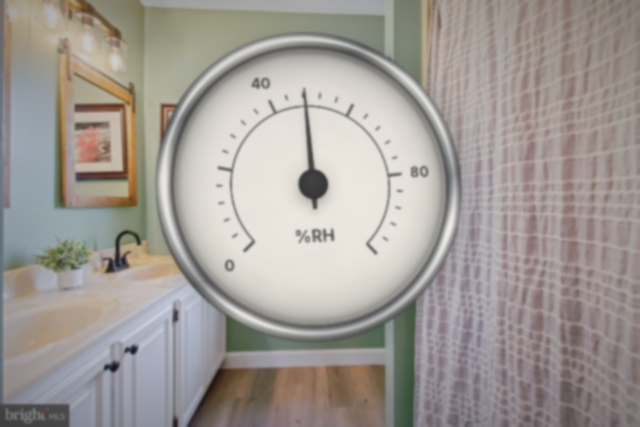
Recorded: 48 %
